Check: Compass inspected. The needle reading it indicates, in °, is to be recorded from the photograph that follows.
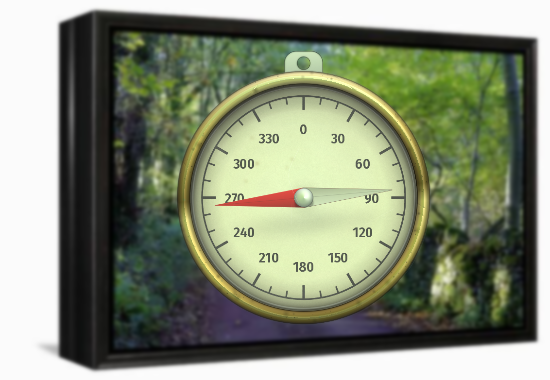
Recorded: 265 °
